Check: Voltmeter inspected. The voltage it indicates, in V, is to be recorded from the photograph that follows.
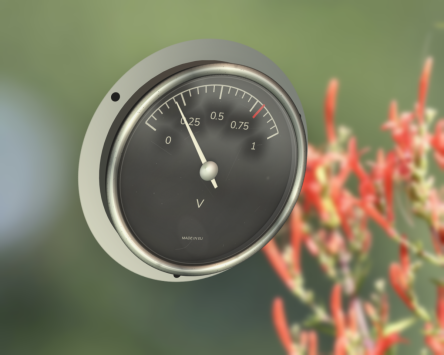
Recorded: 0.2 V
